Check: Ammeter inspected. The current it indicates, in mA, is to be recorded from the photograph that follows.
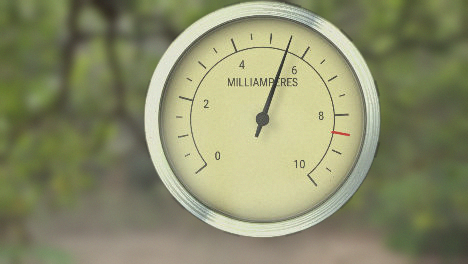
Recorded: 5.5 mA
